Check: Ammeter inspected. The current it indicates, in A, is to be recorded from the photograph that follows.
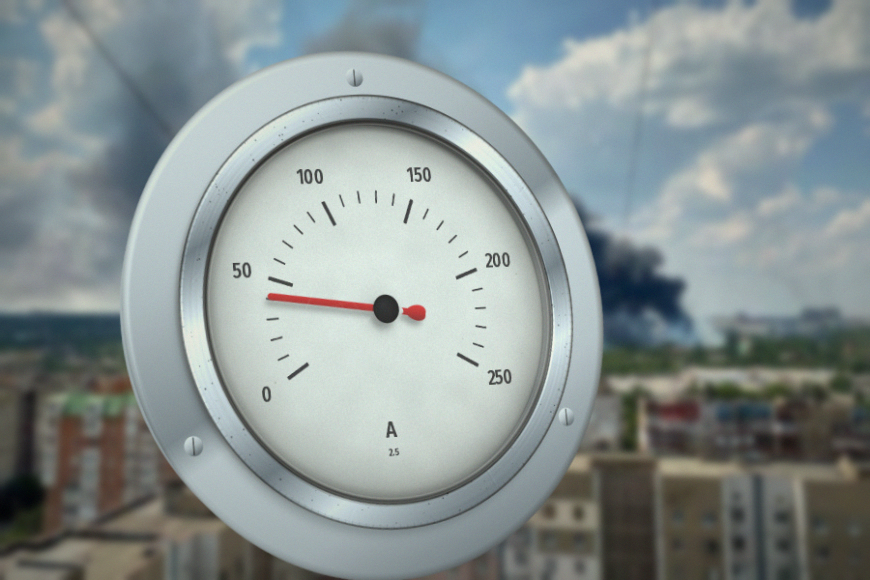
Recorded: 40 A
